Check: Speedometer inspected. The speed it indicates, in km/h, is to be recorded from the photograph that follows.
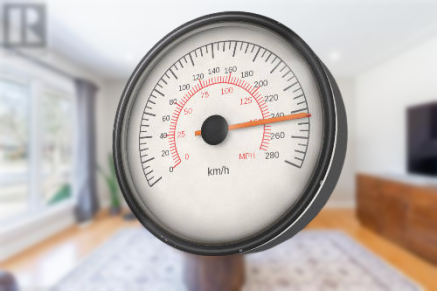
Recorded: 245 km/h
